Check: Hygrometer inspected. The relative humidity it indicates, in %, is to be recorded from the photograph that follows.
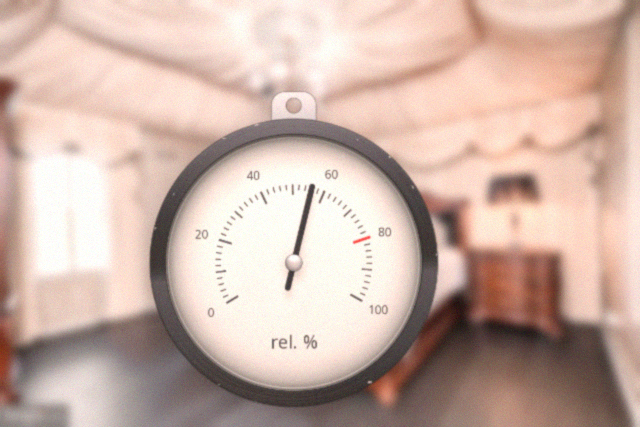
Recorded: 56 %
